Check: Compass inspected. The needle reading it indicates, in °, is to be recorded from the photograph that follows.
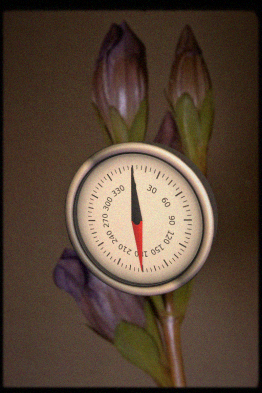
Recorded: 180 °
